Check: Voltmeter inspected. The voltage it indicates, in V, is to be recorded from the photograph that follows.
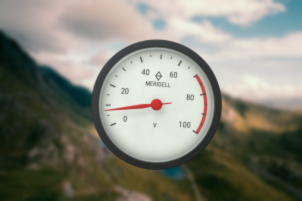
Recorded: 7.5 V
